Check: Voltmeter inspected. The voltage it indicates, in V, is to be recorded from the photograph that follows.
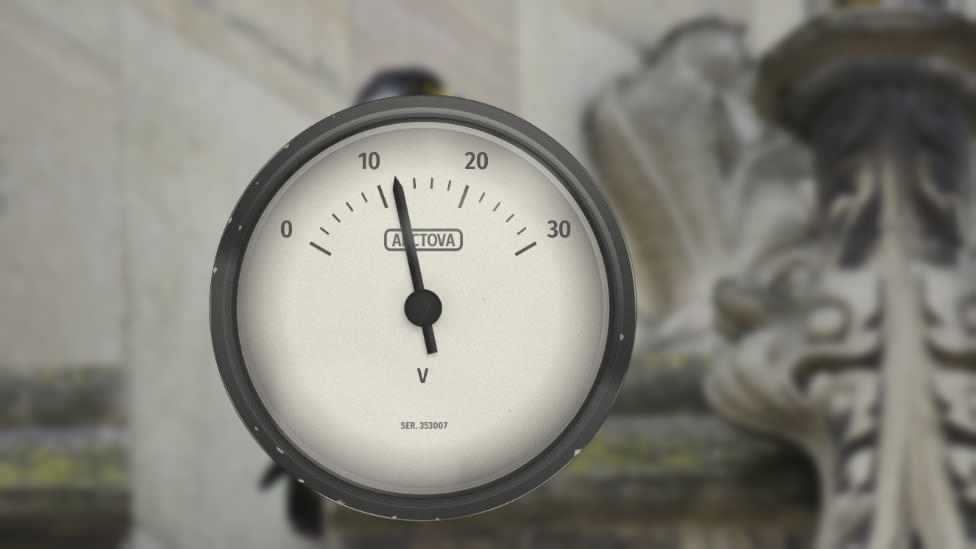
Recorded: 12 V
